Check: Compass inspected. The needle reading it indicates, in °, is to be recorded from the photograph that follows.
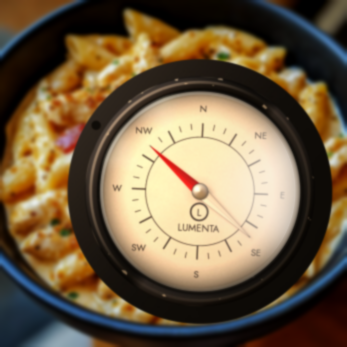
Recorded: 310 °
